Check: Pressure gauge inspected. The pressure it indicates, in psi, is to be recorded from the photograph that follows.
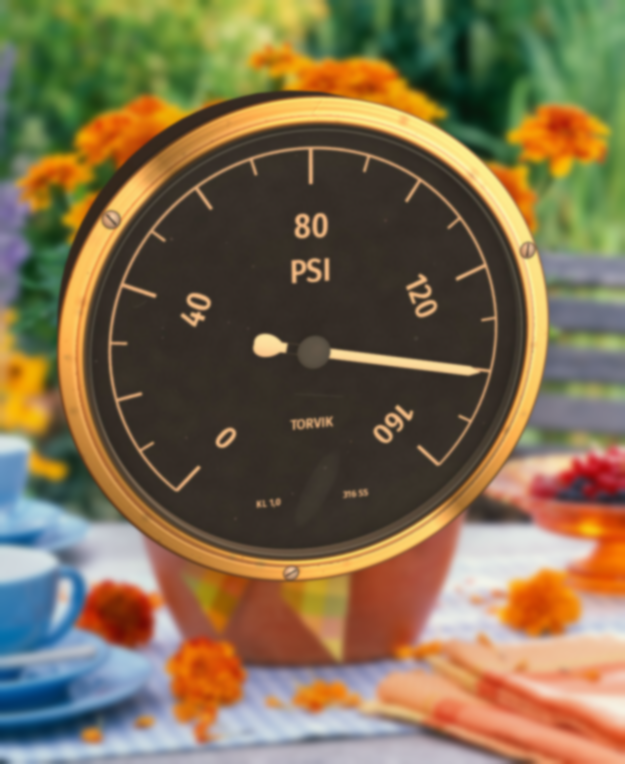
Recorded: 140 psi
